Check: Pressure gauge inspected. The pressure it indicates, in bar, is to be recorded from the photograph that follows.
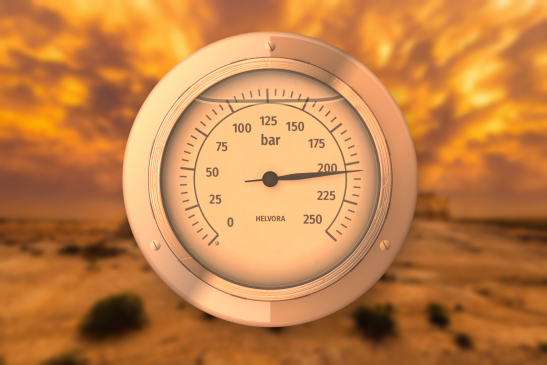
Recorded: 205 bar
